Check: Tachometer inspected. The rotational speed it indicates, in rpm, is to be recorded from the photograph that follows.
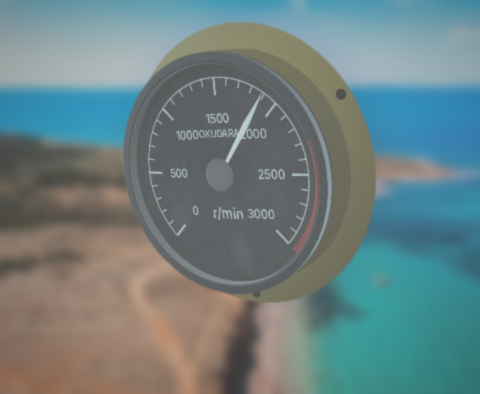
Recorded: 1900 rpm
